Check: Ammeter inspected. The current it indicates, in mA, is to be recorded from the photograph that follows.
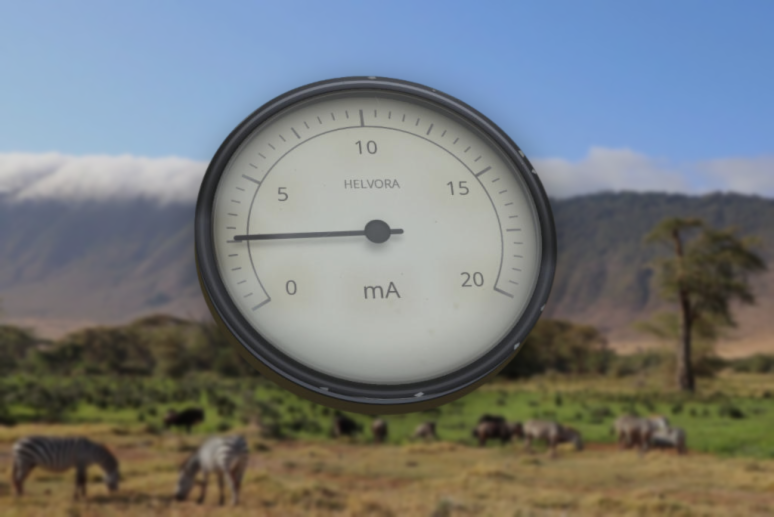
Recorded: 2.5 mA
